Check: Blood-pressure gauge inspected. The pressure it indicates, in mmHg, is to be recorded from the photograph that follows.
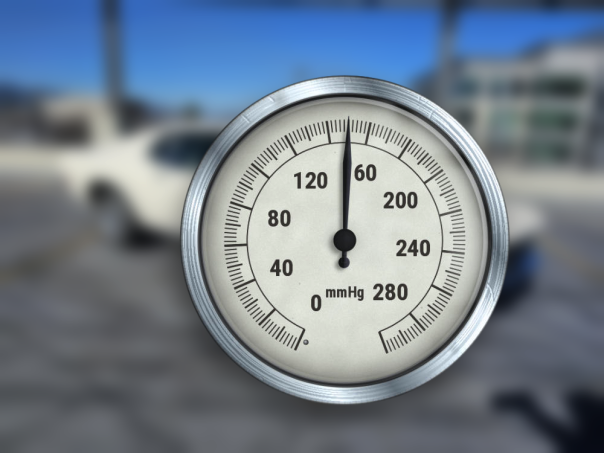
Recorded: 150 mmHg
